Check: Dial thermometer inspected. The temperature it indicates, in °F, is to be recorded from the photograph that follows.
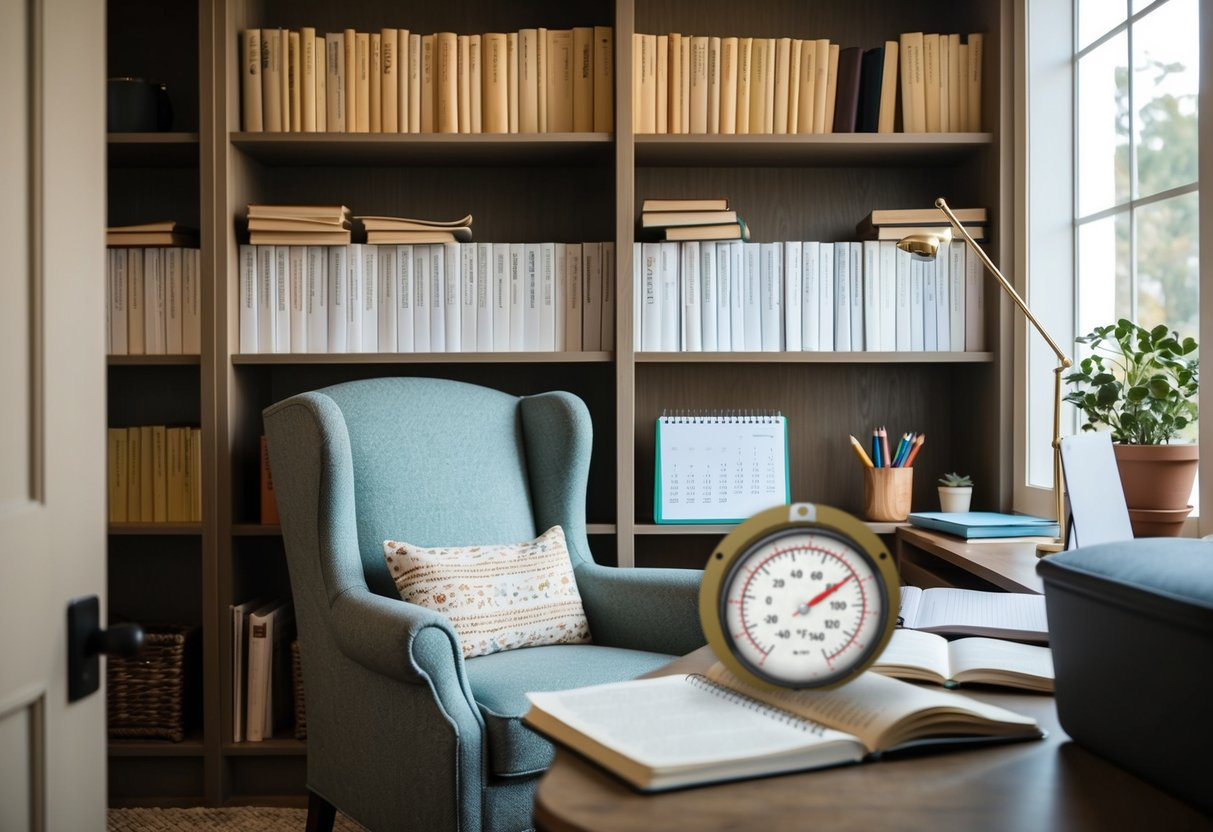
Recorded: 80 °F
